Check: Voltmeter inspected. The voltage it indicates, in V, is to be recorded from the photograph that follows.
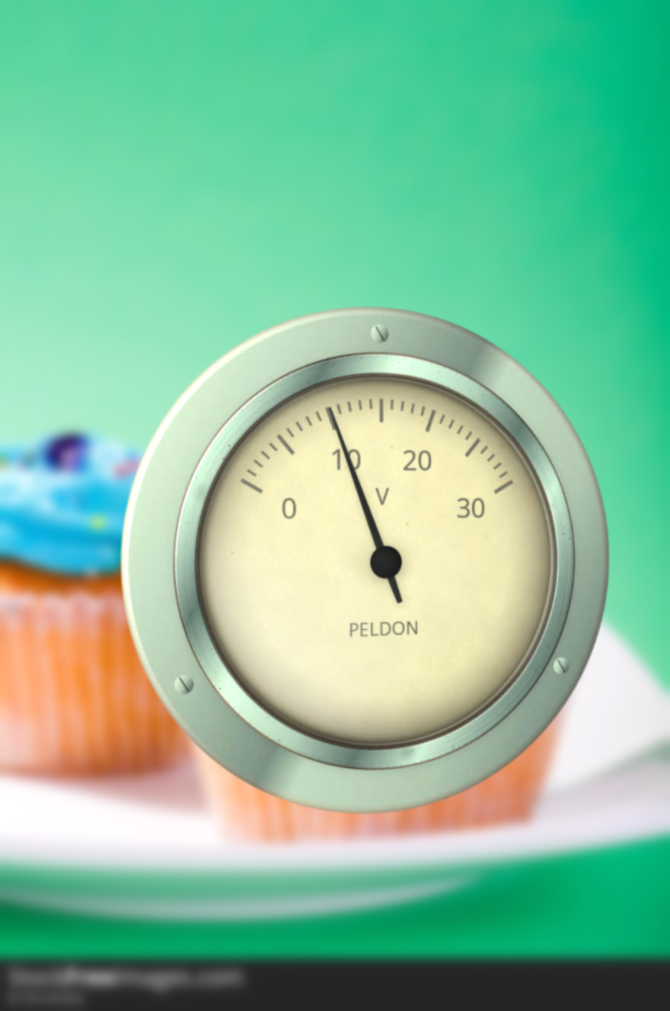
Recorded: 10 V
